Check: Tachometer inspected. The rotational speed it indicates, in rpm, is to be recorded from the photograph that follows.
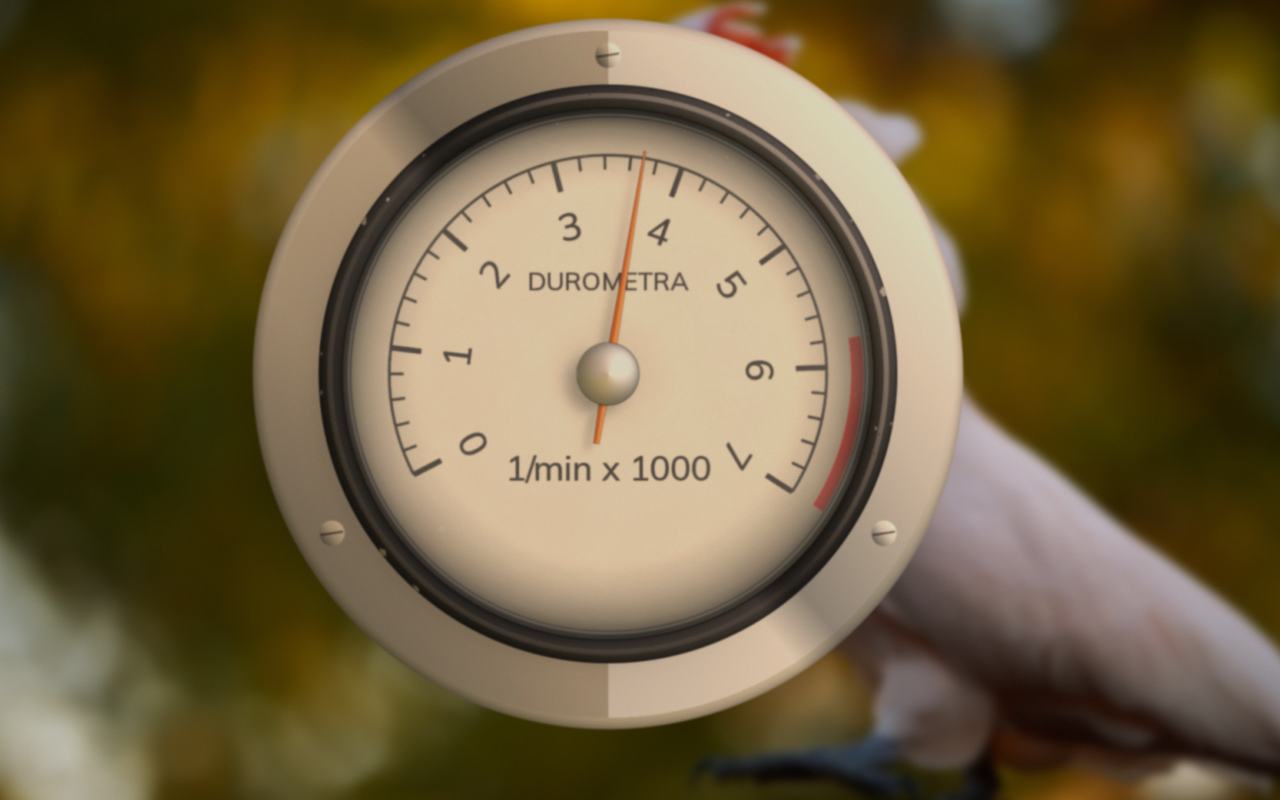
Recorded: 3700 rpm
